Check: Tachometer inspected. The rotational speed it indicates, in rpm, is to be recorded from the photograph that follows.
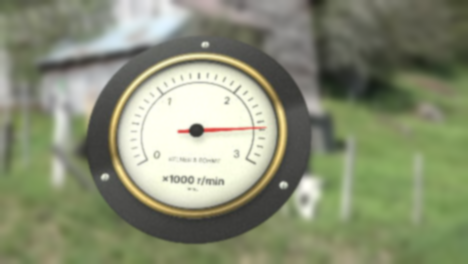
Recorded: 2600 rpm
